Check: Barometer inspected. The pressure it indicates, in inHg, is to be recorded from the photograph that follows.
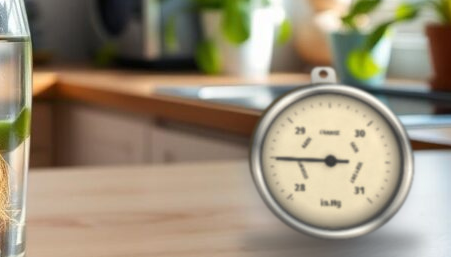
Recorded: 28.5 inHg
